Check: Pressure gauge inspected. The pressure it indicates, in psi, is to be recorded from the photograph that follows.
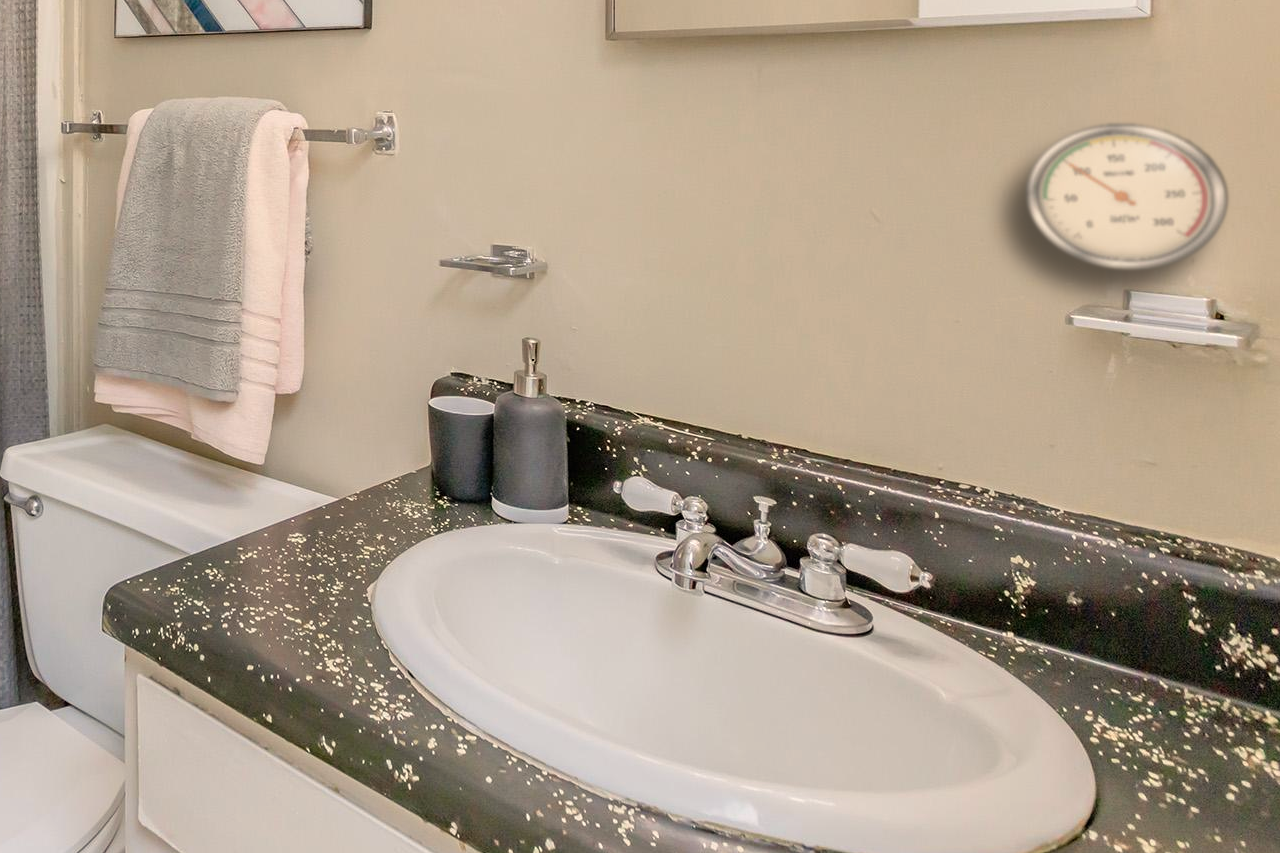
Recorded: 100 psi
